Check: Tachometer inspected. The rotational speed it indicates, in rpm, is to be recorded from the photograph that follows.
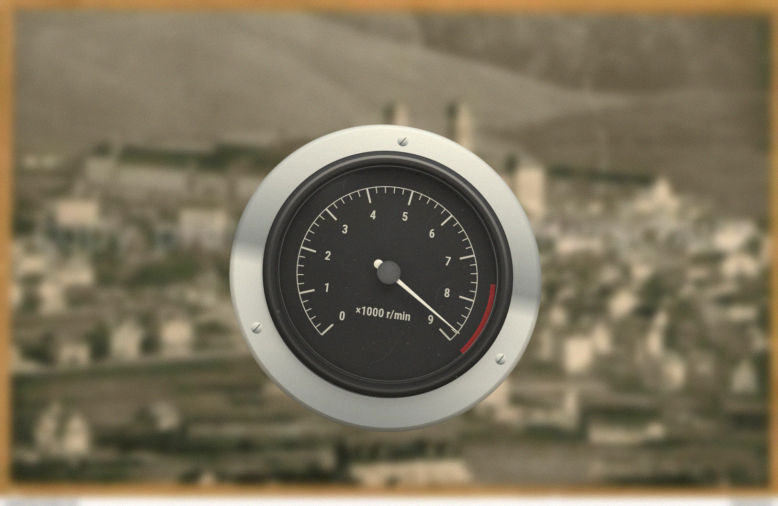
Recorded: 8800 rpm
